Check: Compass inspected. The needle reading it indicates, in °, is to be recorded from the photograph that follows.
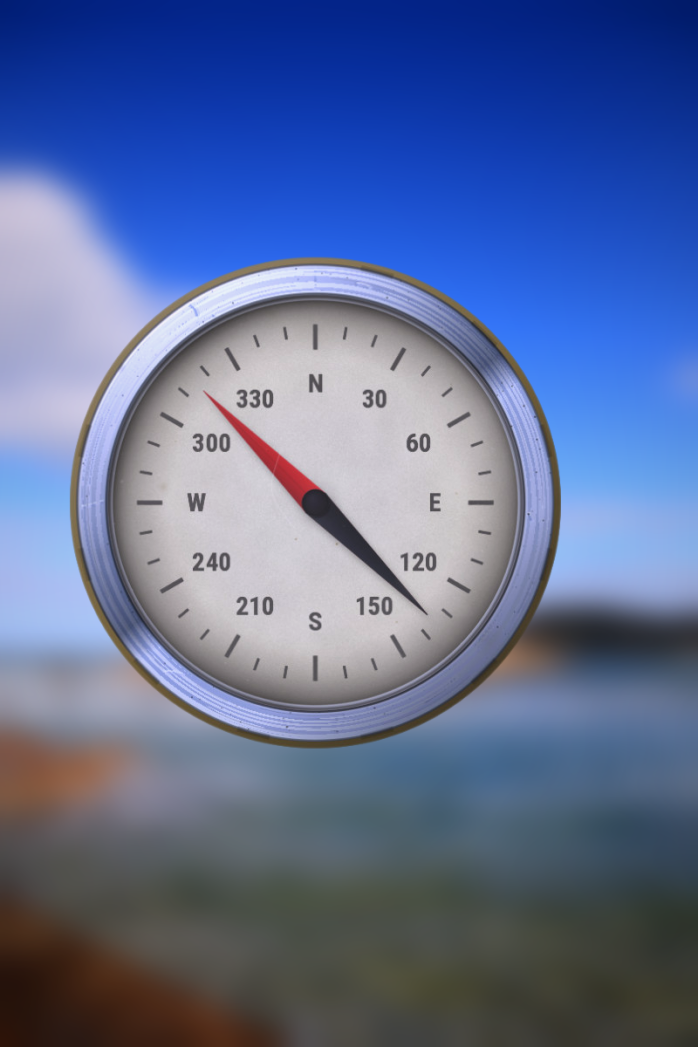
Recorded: 315 °
